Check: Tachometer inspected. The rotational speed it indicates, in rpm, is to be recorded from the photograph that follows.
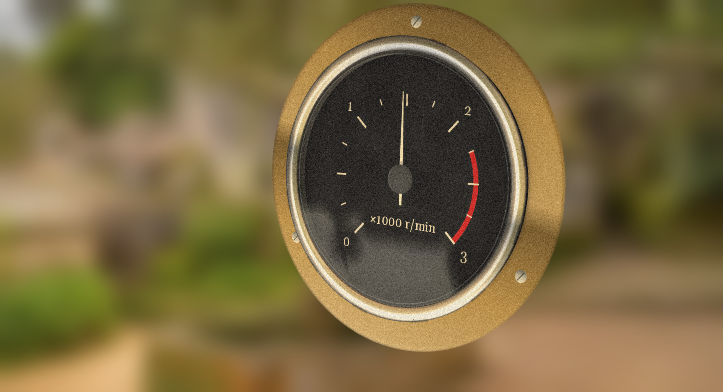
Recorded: 1500 rpm
